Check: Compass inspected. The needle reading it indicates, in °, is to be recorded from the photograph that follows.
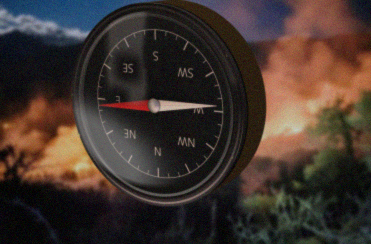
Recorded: 85 °
